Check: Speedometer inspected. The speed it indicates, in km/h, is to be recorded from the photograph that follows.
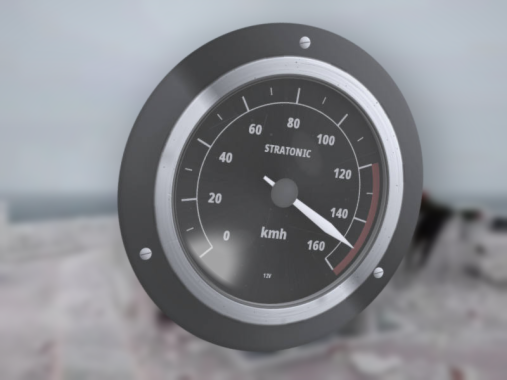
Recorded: 150 km/h
